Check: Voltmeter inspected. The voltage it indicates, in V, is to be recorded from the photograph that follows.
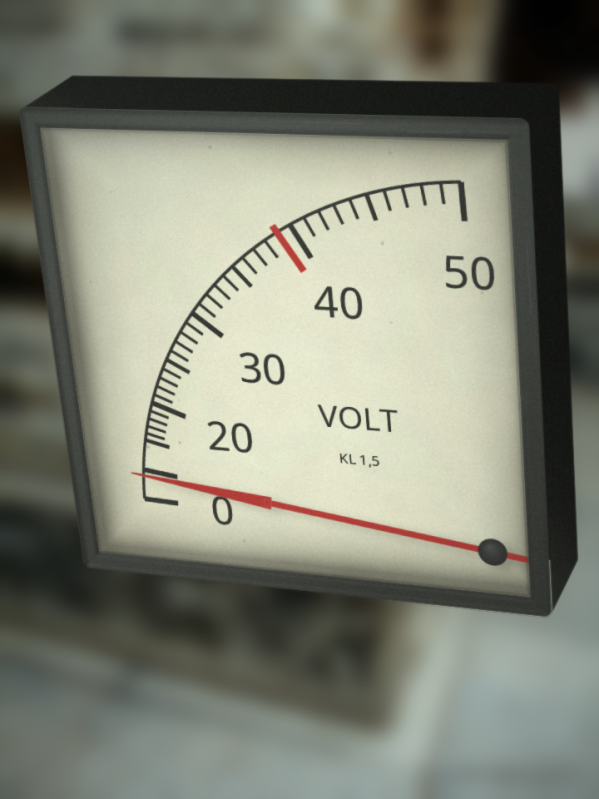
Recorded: 10 V
